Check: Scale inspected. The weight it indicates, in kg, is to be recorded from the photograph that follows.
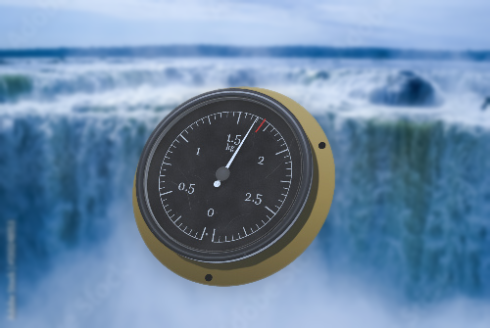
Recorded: 1.65 kg
